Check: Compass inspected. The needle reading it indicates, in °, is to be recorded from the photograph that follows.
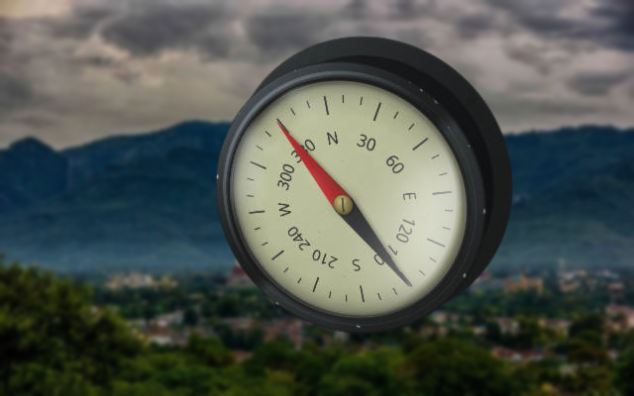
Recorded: 330 °
